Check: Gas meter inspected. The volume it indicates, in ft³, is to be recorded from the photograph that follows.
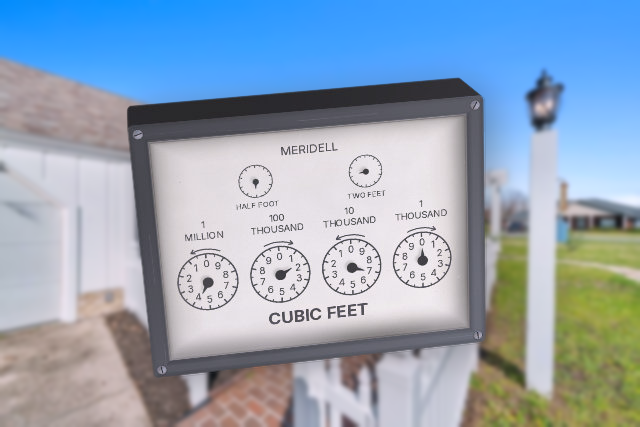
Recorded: 417000 ft³
